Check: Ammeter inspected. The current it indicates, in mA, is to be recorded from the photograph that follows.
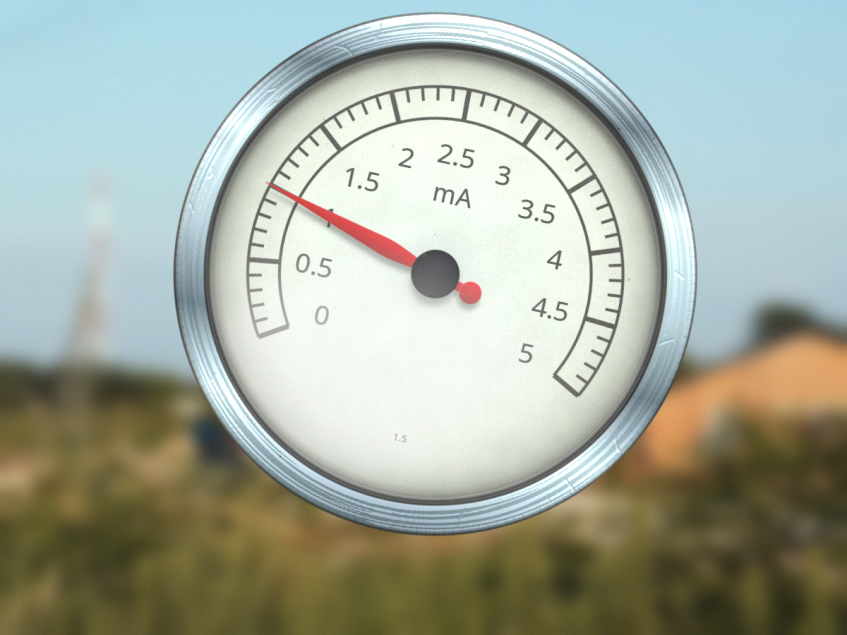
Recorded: 1 mA
